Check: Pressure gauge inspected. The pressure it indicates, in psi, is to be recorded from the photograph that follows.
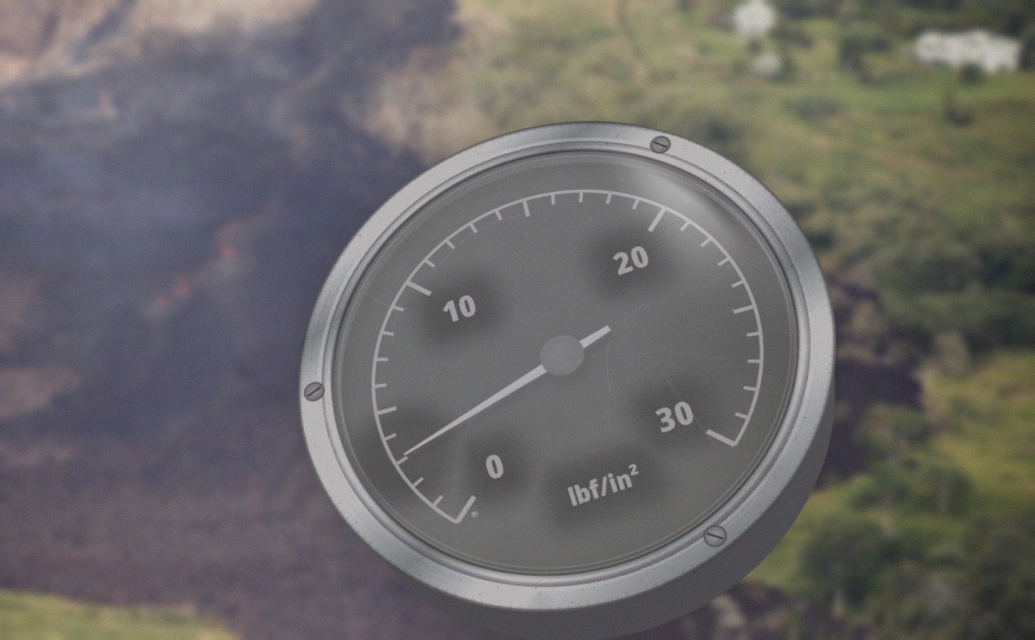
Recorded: 3 psi
